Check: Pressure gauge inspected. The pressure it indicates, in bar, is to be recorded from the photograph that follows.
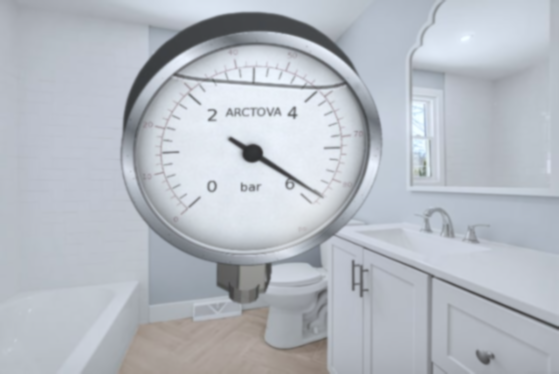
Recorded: 5.8 bar
